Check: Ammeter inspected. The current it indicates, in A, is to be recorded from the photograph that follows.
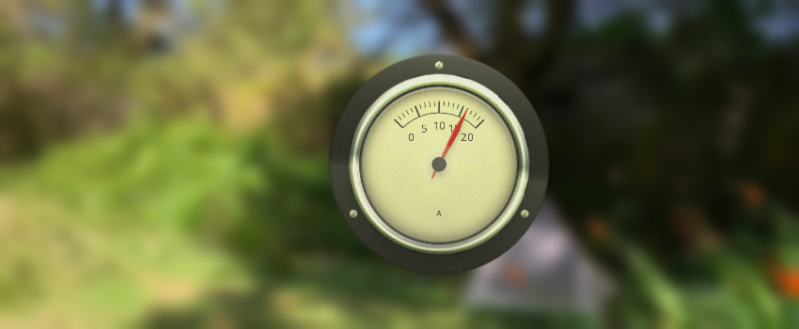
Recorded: 16 A
